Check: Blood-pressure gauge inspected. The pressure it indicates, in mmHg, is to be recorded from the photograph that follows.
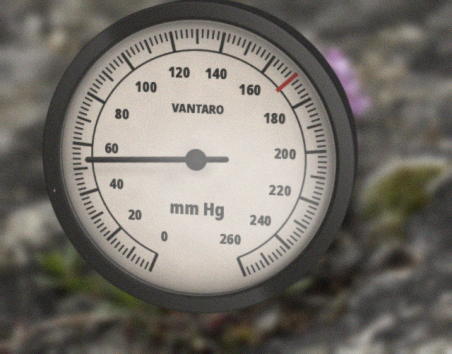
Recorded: 54 mmHg
